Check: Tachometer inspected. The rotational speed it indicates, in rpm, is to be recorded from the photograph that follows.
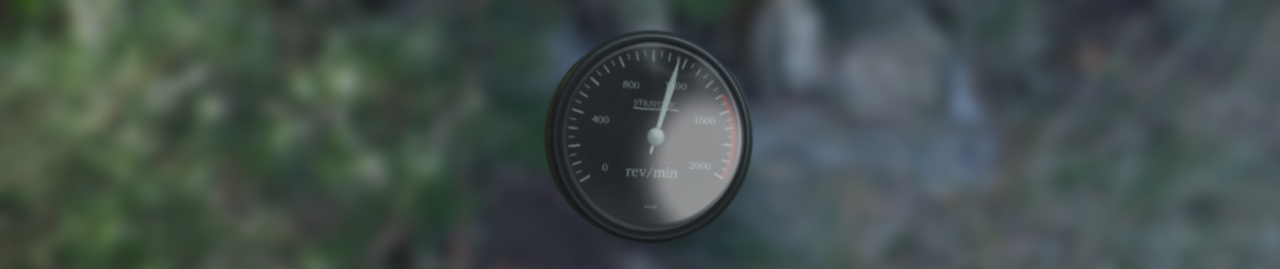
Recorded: 1150 rpm
